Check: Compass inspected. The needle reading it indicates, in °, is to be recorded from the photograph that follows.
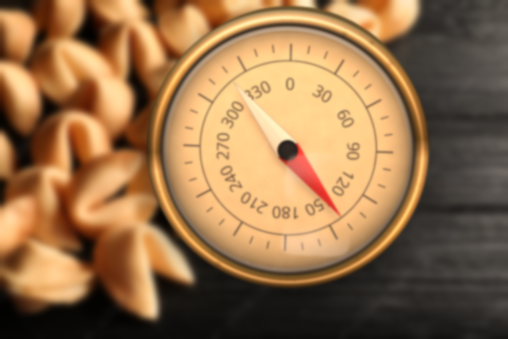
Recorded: 140 °
